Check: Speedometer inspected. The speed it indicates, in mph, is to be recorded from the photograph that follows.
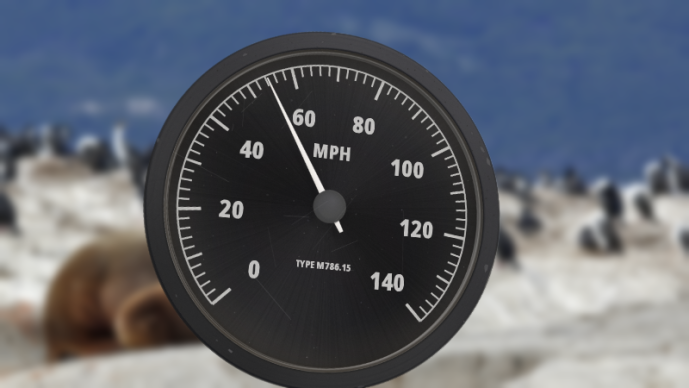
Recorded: 54 mph
